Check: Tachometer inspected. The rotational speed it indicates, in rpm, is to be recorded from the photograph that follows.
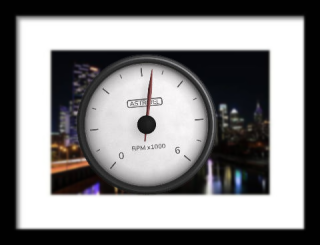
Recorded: 3250 rpm
